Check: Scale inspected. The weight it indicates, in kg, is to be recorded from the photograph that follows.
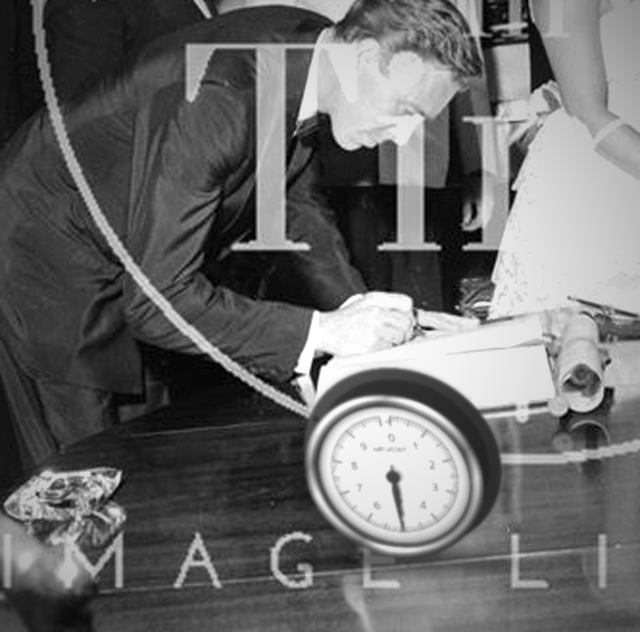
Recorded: 5 kg
